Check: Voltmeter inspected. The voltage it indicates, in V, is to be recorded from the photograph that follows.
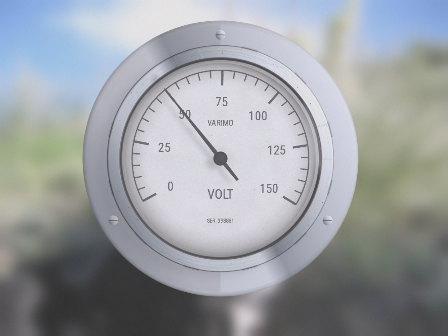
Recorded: 50 V
